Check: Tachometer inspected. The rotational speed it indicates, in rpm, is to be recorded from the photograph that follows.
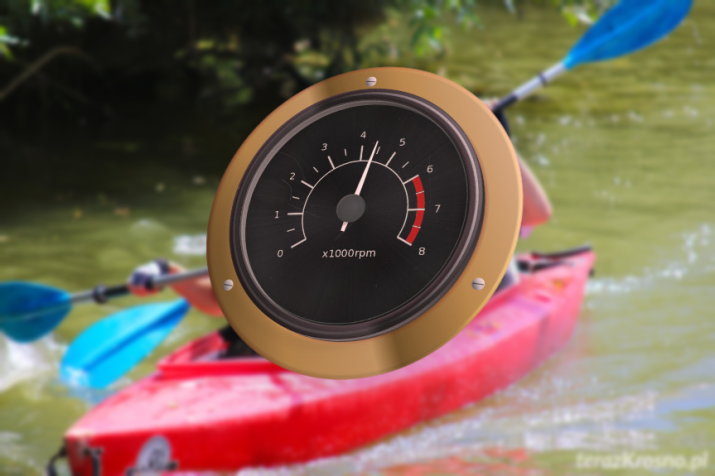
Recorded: 4500 rpm
